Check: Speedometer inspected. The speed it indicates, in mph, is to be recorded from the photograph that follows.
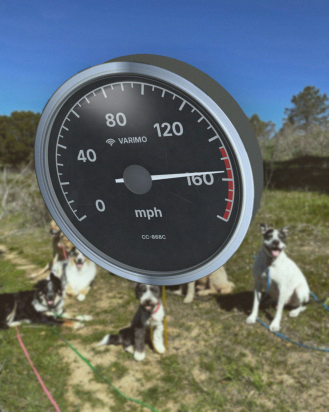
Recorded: 155 mph
